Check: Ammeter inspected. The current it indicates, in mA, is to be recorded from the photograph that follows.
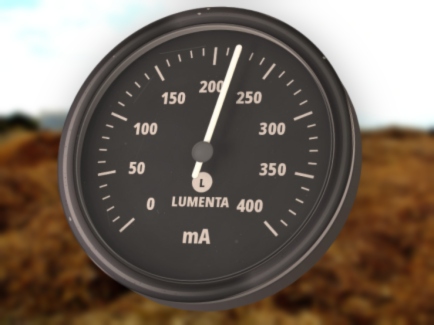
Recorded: 220 mA
